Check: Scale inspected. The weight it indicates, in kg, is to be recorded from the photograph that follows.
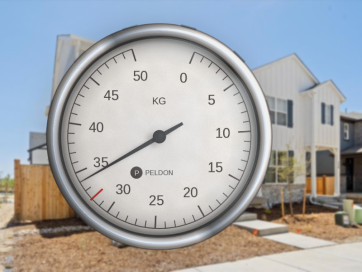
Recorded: 34 kg
